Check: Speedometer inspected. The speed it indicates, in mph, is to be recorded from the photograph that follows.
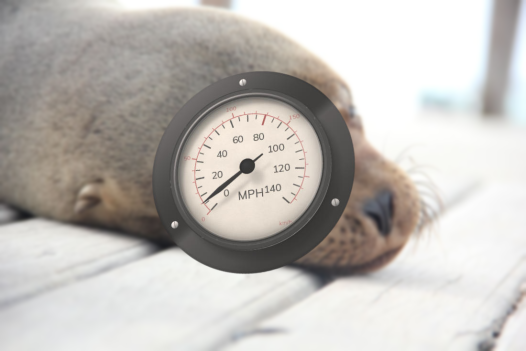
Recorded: 5 mph
